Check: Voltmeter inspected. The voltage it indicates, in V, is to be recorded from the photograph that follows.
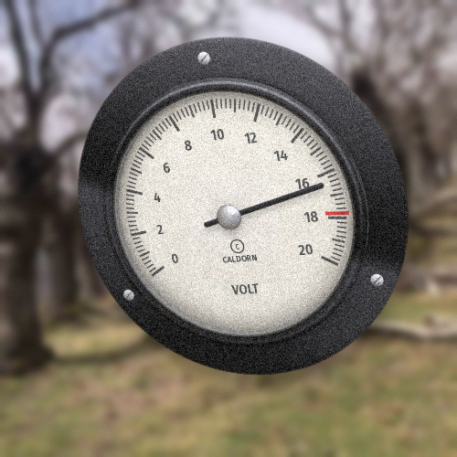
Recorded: 16.4 V
